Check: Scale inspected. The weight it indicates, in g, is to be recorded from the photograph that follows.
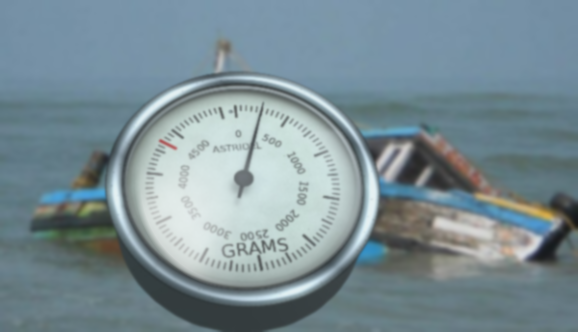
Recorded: 250 g
